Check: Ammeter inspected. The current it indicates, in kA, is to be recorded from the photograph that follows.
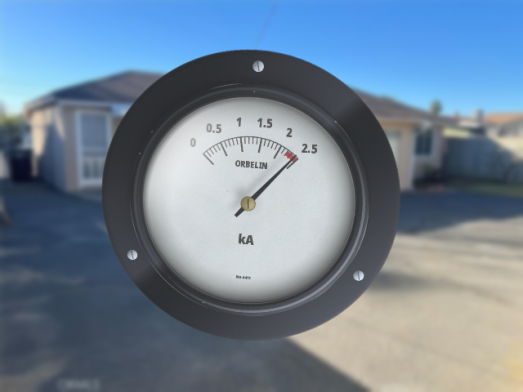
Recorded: 2.4 kA
